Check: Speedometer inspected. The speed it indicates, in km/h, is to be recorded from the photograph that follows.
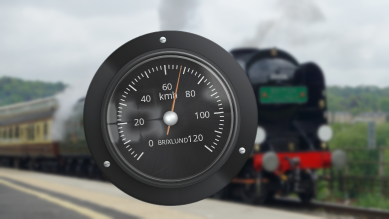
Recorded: 68 km/h
